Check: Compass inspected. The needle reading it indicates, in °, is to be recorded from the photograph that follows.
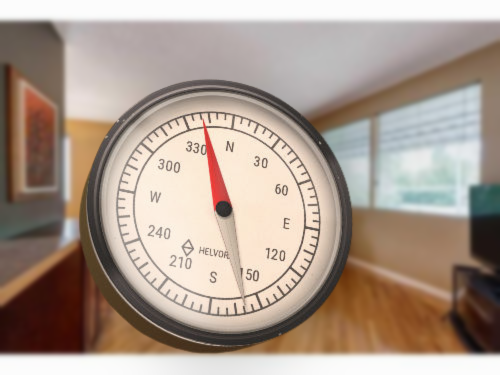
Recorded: 340 °
